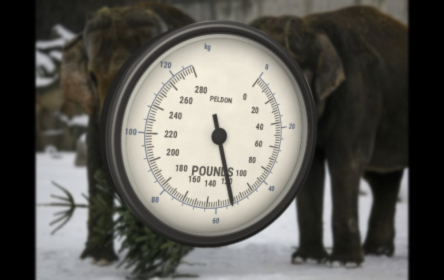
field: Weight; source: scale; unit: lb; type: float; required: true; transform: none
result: 120 lb
